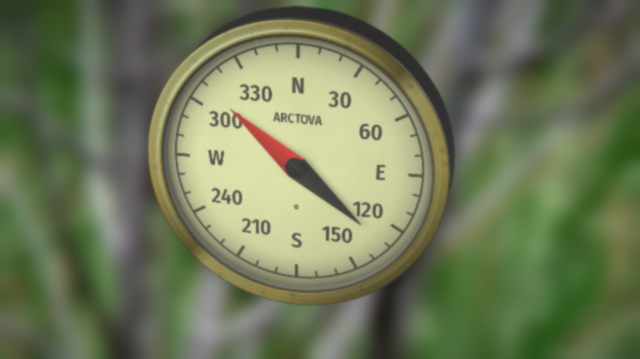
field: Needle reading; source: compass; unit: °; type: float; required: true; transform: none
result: 310 °
